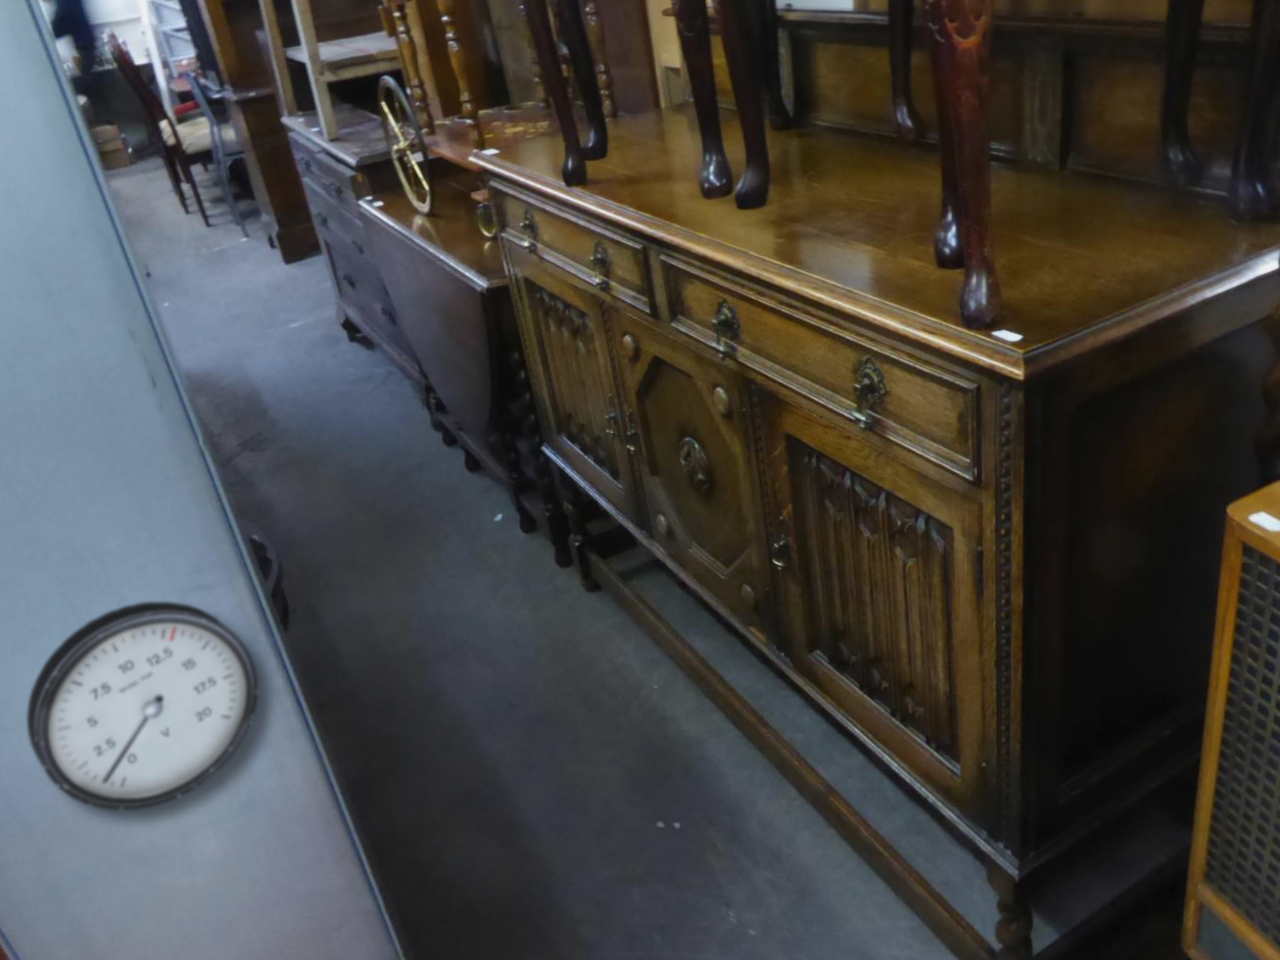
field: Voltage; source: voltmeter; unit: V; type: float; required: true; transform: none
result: 1 V
